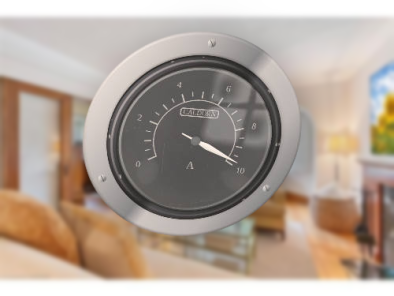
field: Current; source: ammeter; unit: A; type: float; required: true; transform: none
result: 9.75 A
